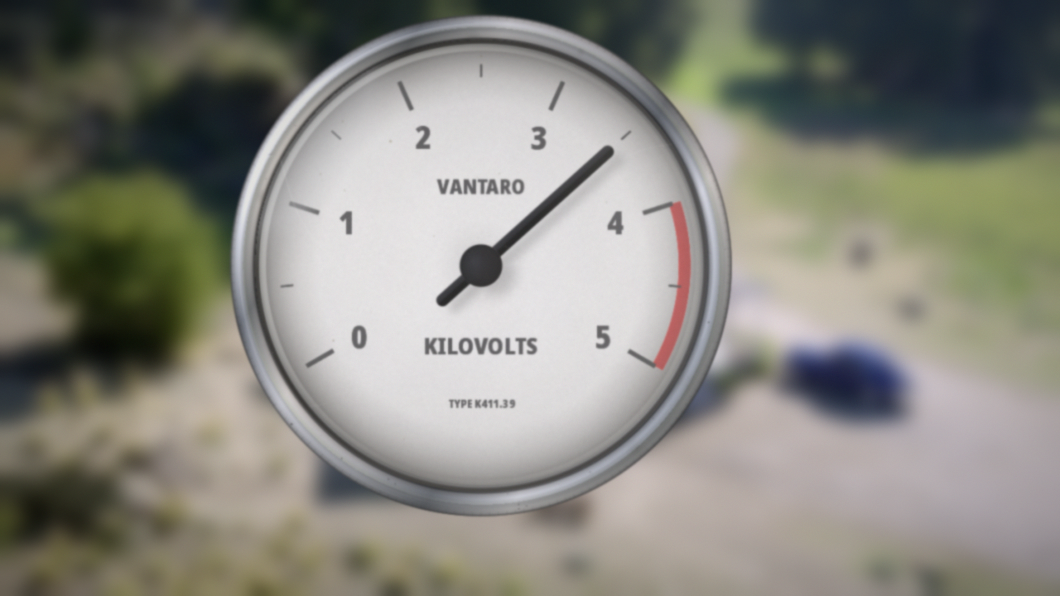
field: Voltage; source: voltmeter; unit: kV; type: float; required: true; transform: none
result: 3.5 kV
